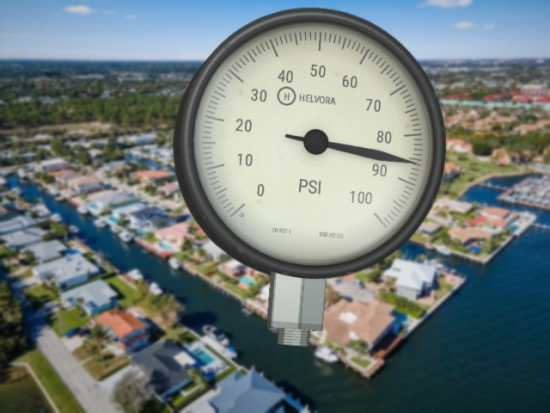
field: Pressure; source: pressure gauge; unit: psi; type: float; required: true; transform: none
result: 86 psi
